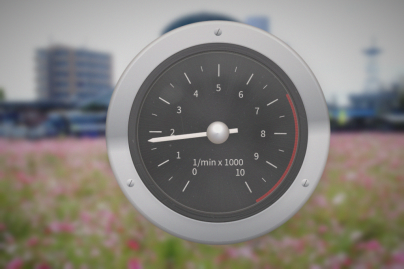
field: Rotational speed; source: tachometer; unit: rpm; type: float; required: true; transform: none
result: 1750 rpm
